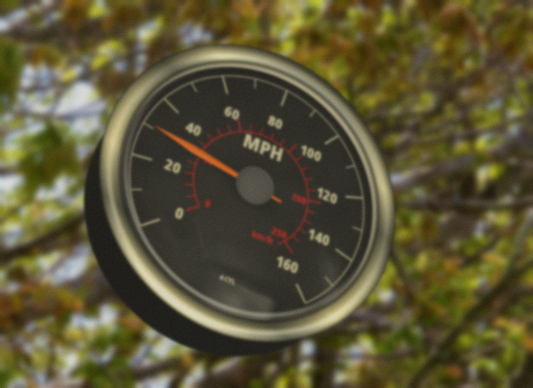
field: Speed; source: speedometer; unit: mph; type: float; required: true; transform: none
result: 30 mph
